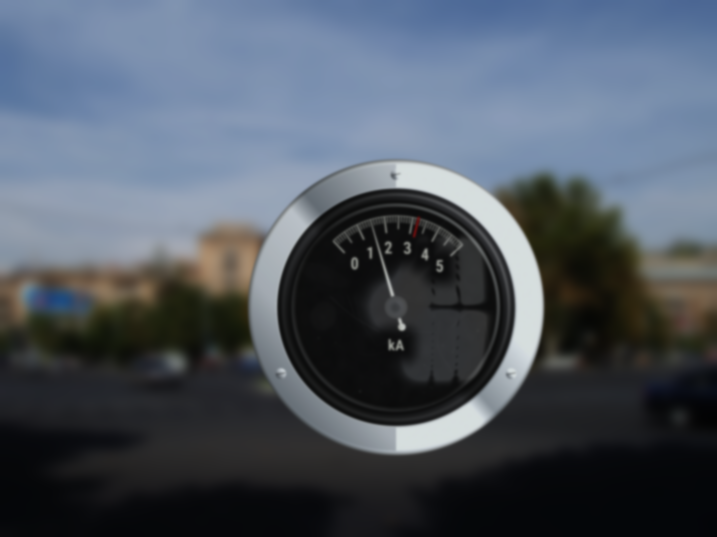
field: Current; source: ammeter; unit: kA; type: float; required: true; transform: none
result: 1.5 kA
